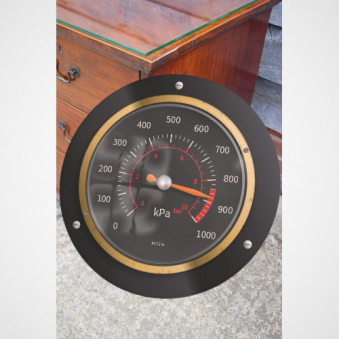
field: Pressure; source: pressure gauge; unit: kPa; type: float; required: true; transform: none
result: 880 kPa
